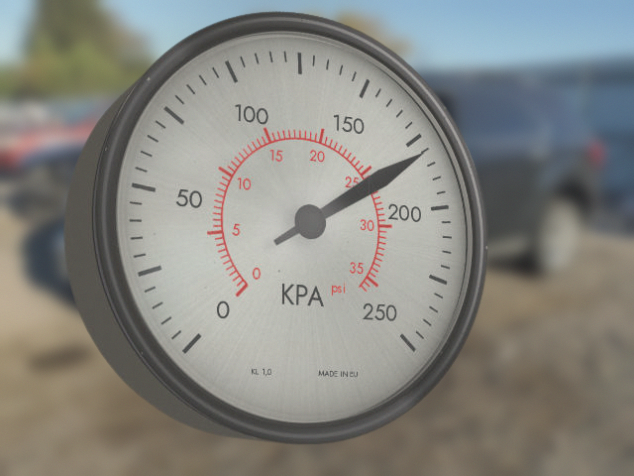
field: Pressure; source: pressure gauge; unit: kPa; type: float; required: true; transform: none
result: 180 kPa
